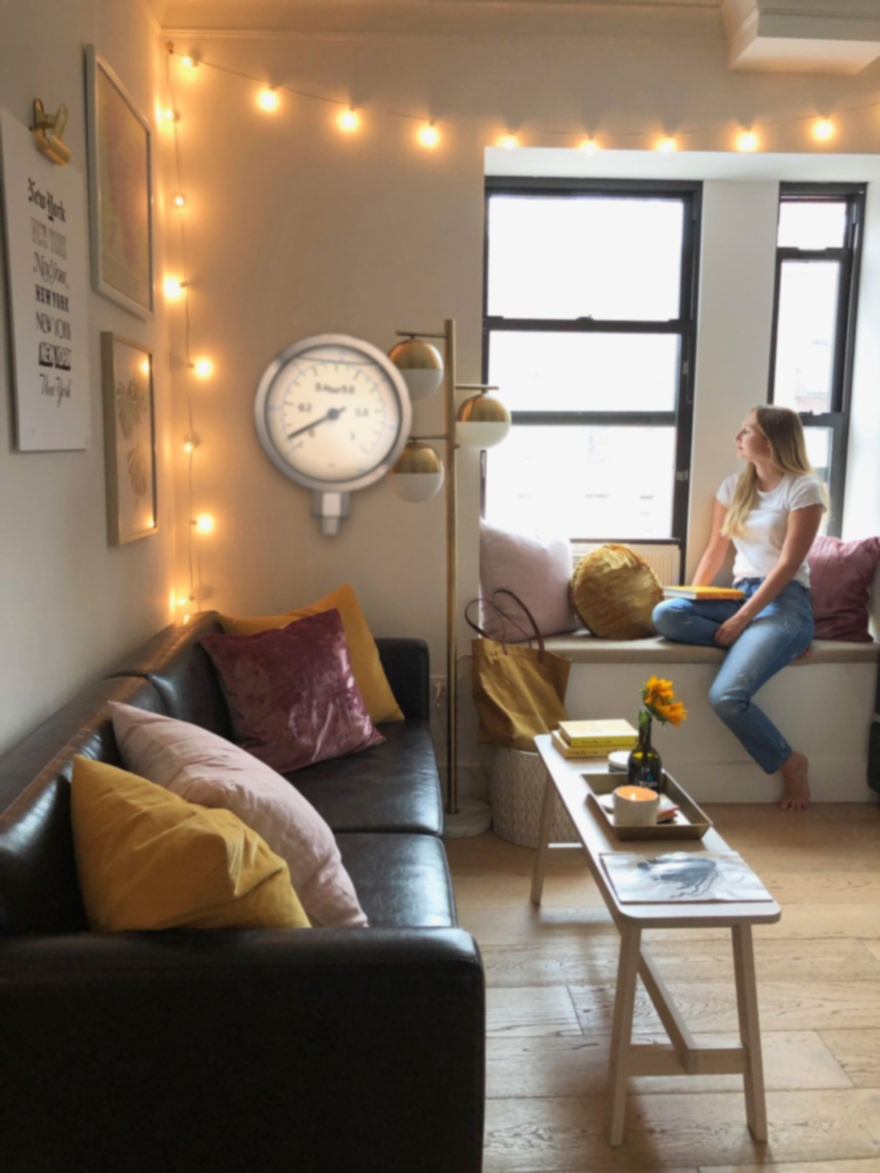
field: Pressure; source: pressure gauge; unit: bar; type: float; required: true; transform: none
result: 0.05 bar
